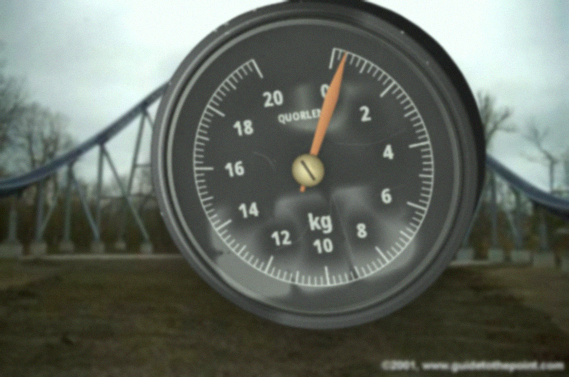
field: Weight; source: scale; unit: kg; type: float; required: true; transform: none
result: 0.4 kg
